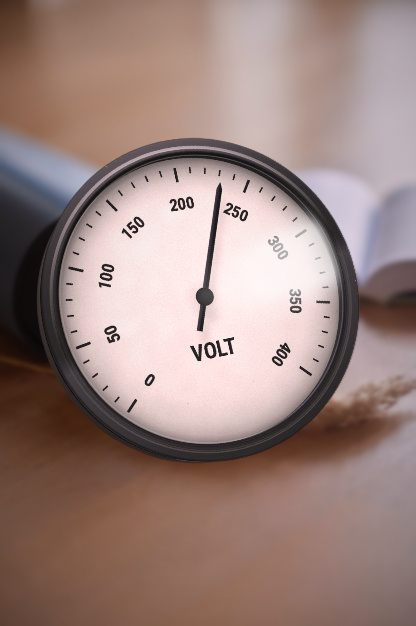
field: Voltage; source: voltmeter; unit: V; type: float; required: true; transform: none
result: 230 V
